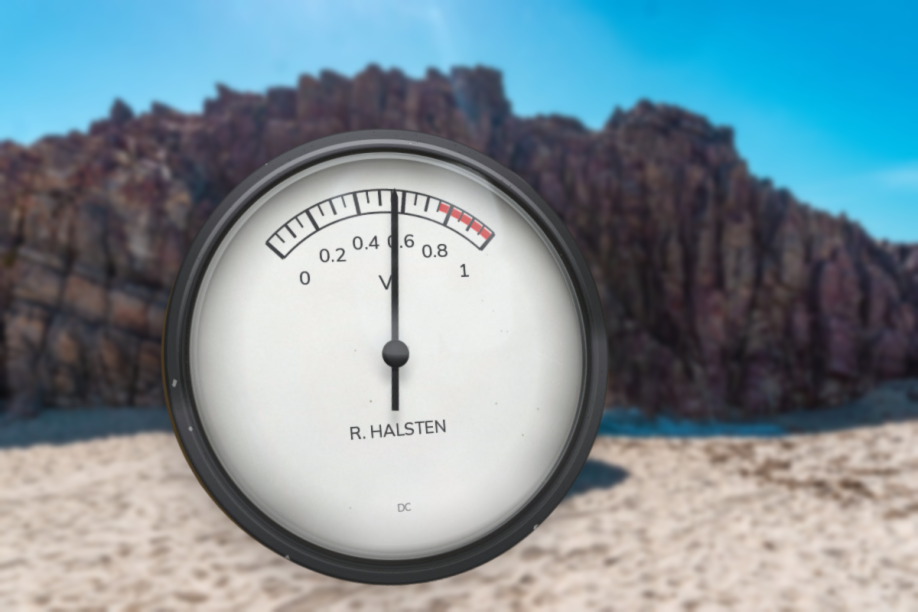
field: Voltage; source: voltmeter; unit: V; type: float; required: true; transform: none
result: 0.55 V
